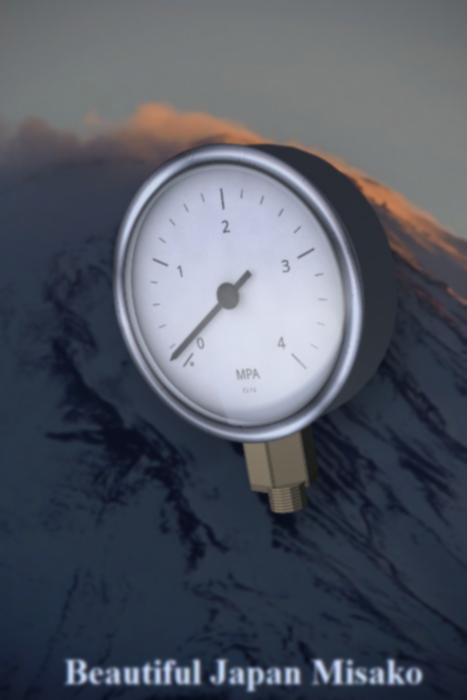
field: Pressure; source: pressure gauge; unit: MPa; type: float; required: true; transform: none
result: 0.1 MPa
